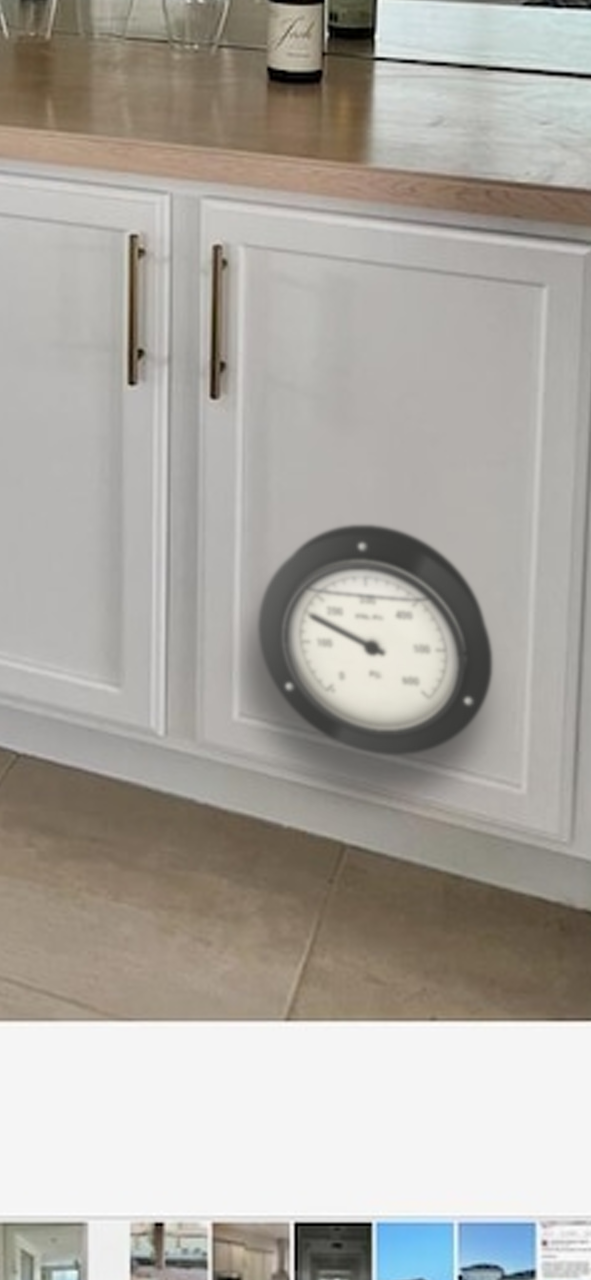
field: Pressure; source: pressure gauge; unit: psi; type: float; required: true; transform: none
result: 160 psi
